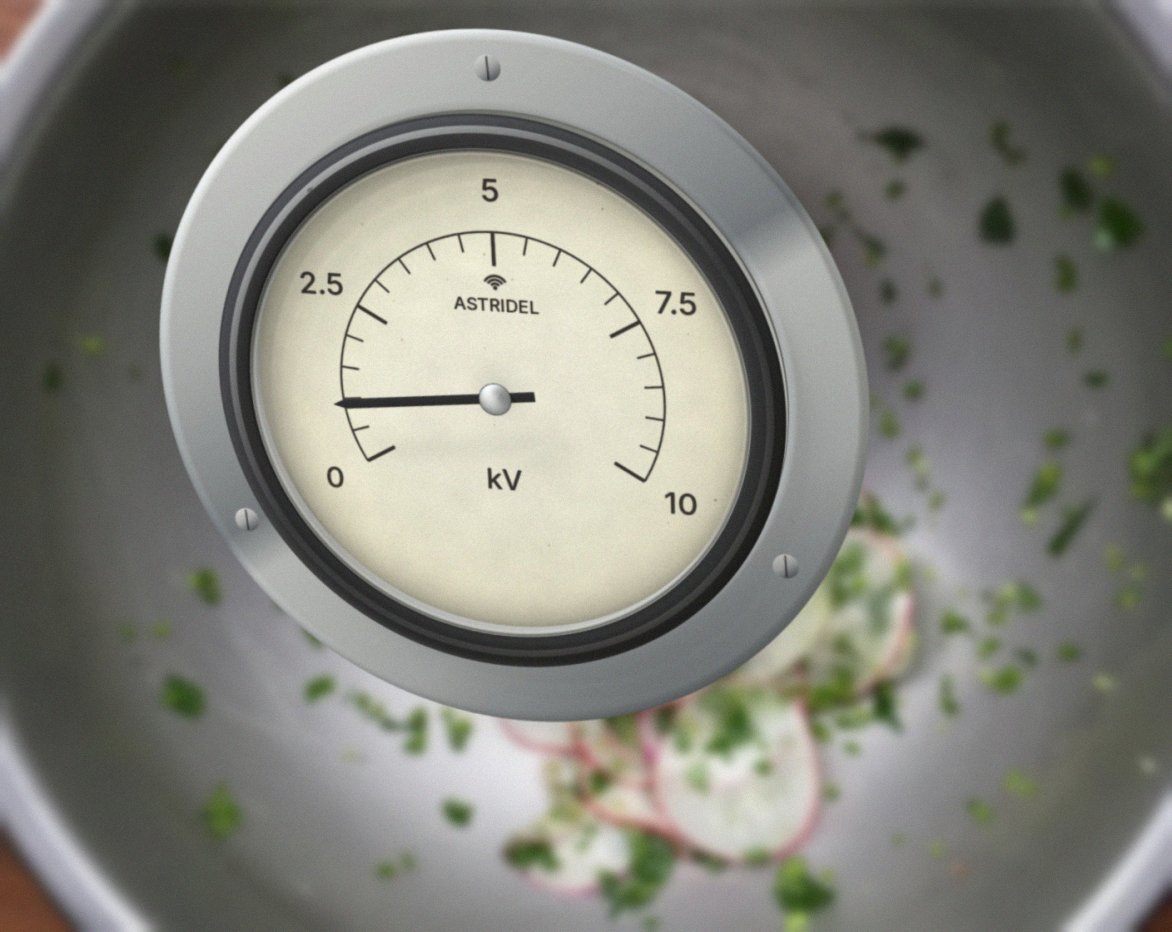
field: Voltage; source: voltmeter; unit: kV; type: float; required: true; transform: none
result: 1 kV
